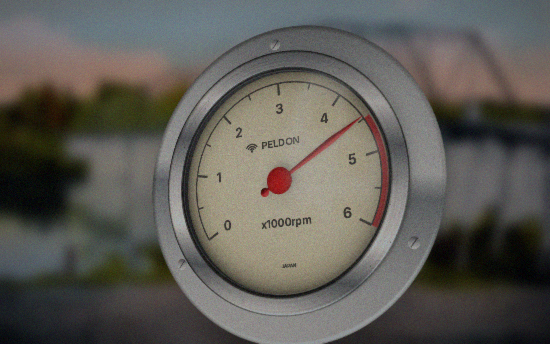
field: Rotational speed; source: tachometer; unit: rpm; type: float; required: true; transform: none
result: 4500 rpm
